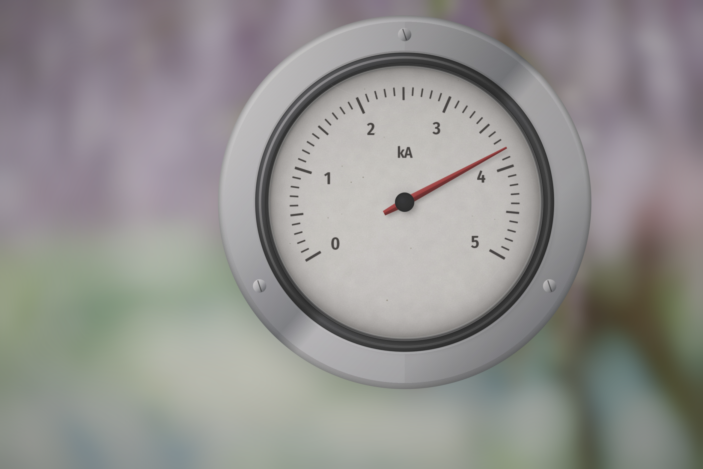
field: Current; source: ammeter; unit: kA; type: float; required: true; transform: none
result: 3.8 kA
